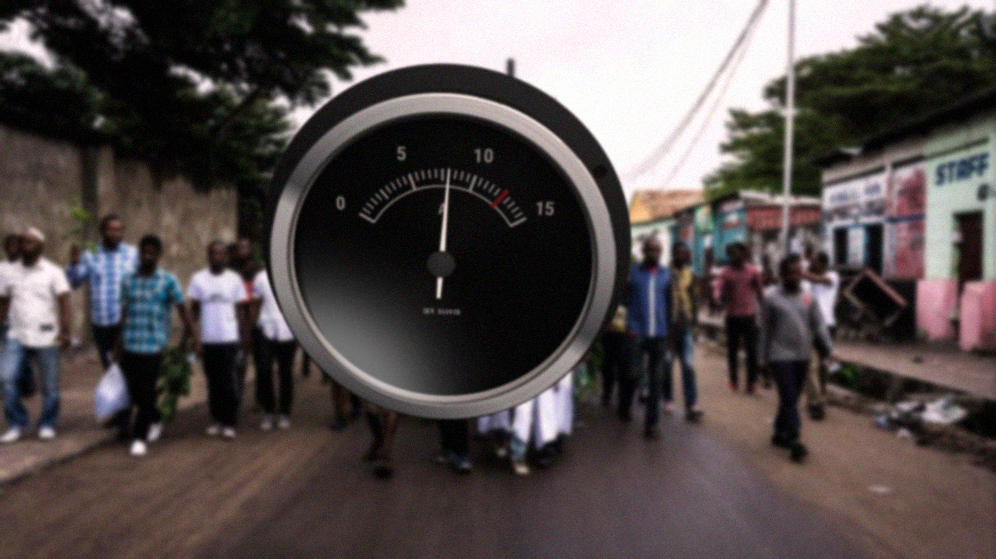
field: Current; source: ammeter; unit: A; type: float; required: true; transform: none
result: 8 A
